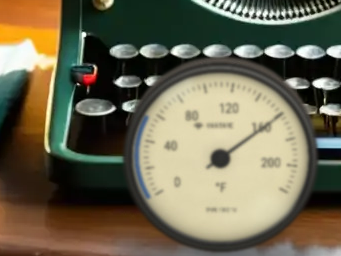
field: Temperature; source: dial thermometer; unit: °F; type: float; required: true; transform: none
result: 160 °F
